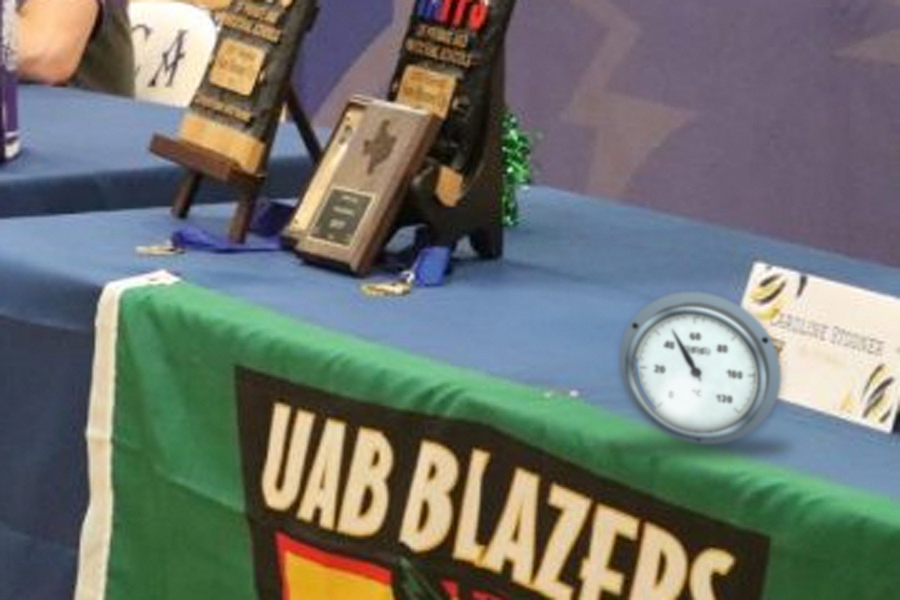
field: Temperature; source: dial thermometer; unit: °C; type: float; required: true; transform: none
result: 48 °C
